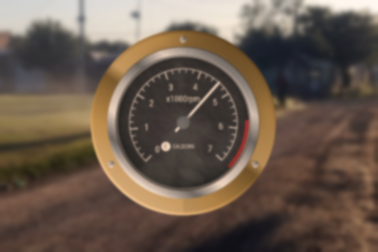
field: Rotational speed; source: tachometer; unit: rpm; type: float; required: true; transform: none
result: 4600 rpm
